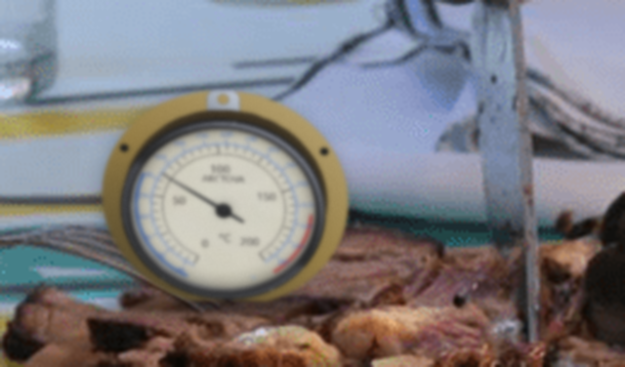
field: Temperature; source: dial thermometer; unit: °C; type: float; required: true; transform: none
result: 65 °C
